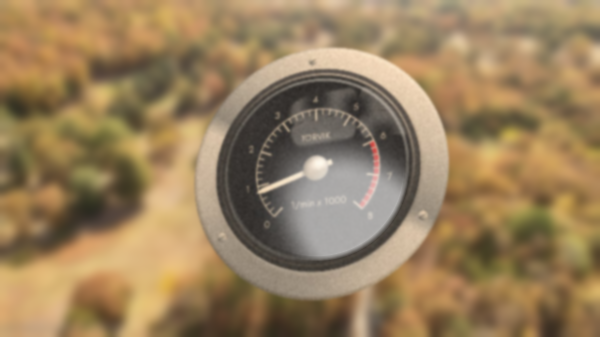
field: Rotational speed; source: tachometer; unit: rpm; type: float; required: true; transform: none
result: 800 rpm
